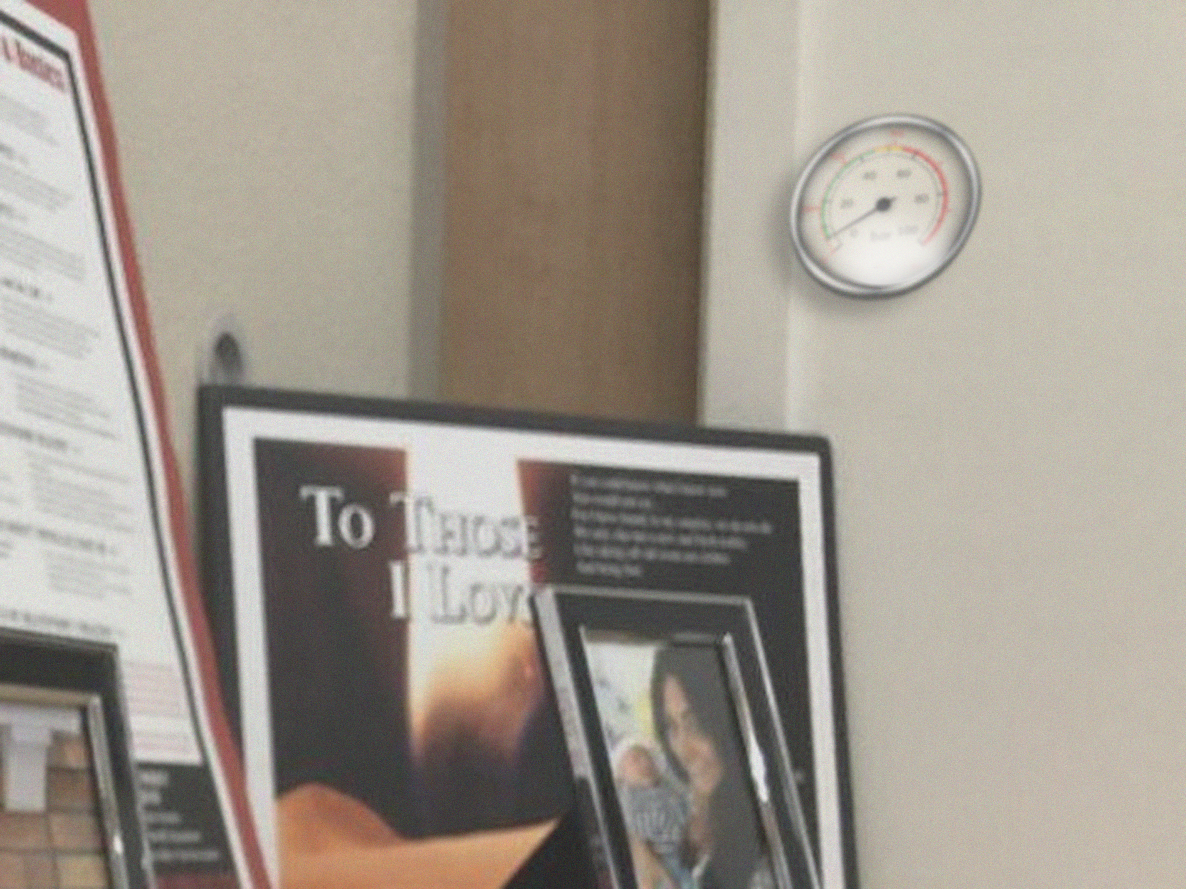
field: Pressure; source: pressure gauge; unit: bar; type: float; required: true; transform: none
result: 5 bar
